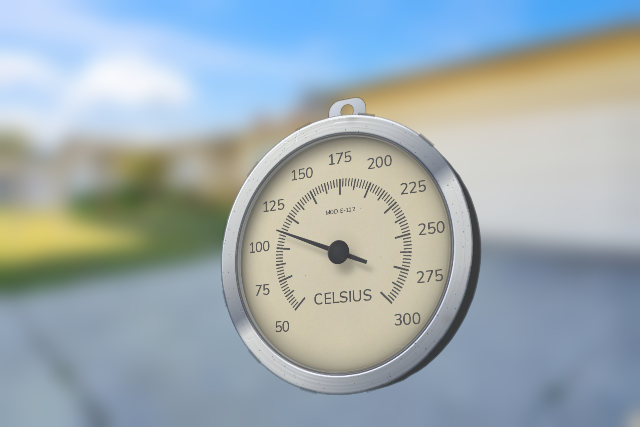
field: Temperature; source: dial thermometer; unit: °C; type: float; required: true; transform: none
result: 112.5 °C
